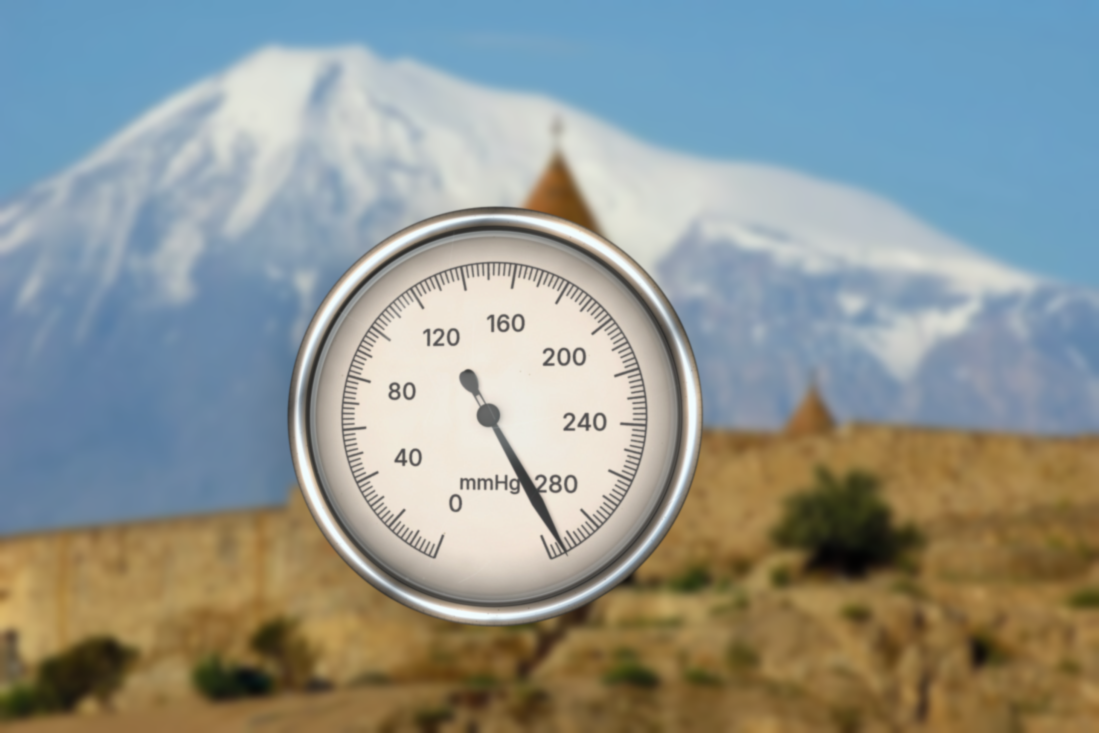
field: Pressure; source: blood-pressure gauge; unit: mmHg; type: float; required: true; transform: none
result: 294 mmHg
